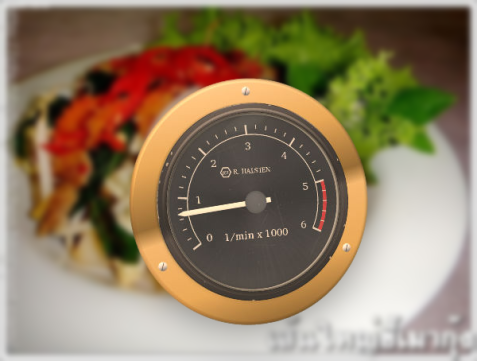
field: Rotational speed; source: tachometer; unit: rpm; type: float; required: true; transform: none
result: 700 rpm
